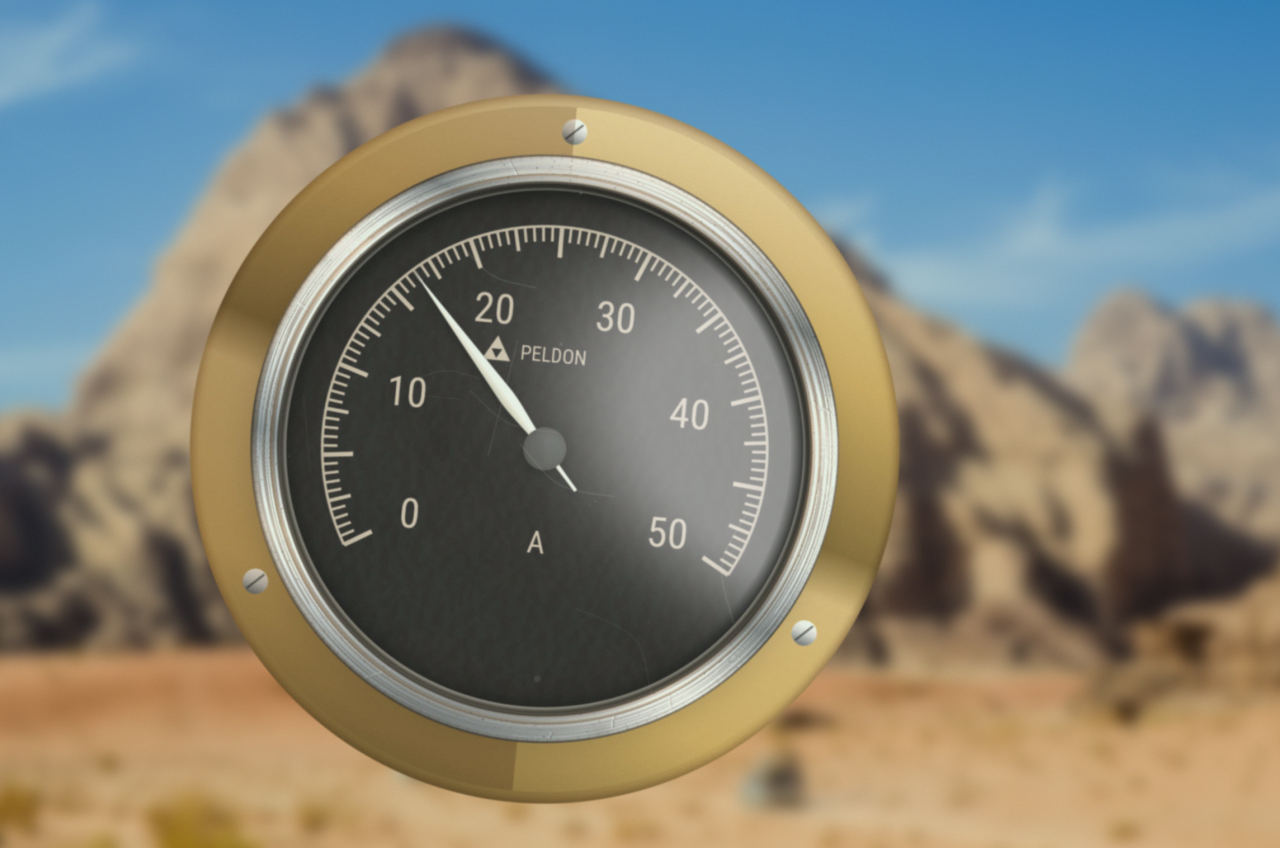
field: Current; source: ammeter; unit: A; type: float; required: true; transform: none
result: 16.5 A
